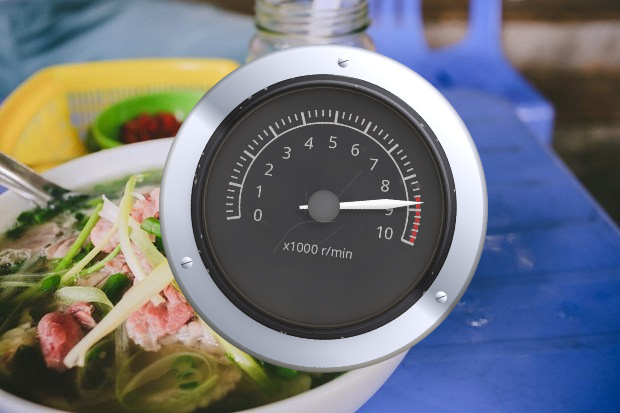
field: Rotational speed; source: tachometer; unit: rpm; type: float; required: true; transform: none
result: 8800 rpm
